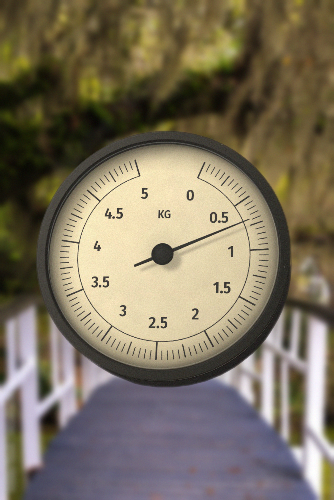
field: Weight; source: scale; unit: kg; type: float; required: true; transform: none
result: 0.7 kg
